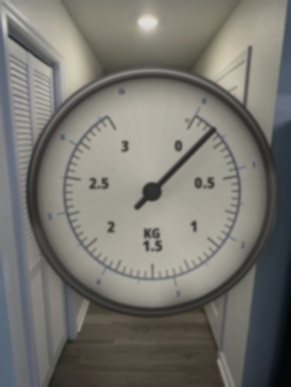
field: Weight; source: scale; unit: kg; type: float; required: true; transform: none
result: 0.15 kg
